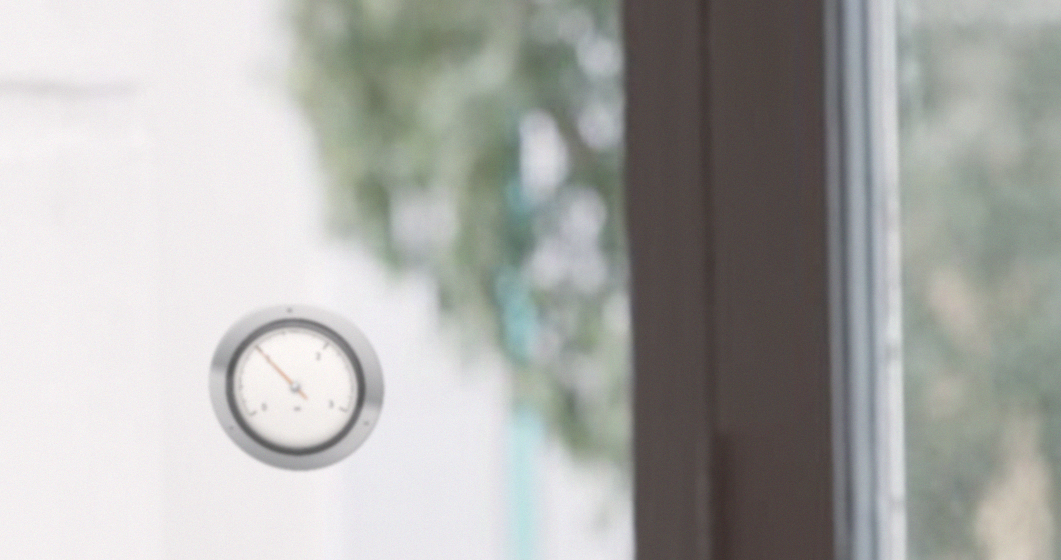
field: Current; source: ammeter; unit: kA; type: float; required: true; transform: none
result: 1 kA
